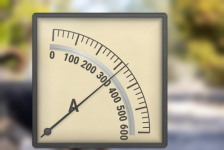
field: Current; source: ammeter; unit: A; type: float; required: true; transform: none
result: 320 A
